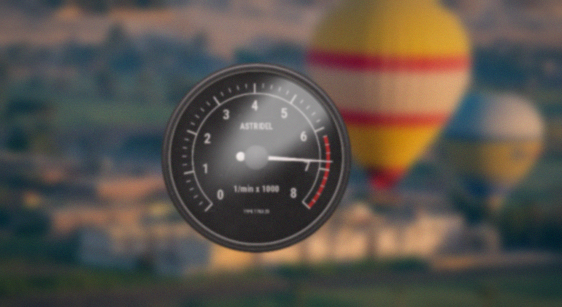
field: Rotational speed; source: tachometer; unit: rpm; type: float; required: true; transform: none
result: 6800 rpm
